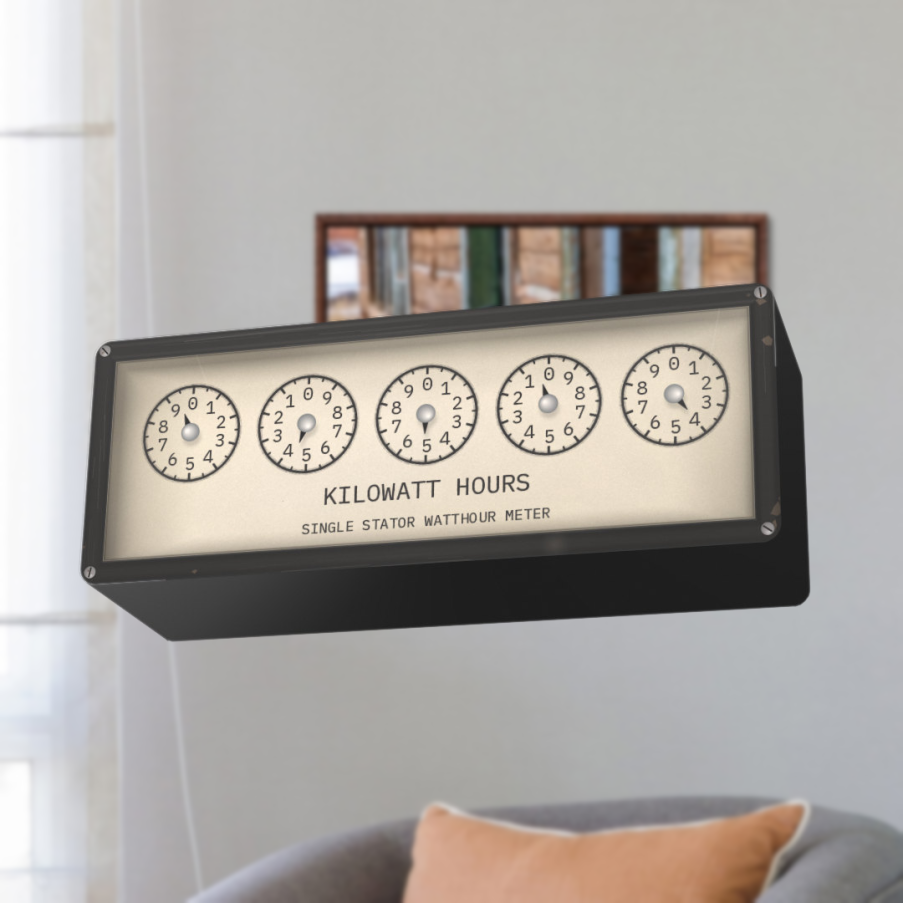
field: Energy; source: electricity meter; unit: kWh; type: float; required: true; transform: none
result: 94504 kWh
